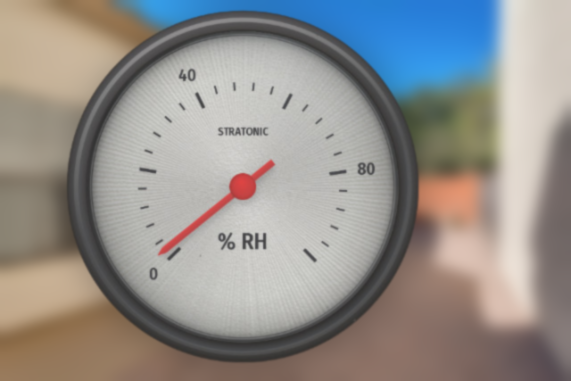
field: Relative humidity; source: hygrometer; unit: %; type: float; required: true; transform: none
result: 2 %
